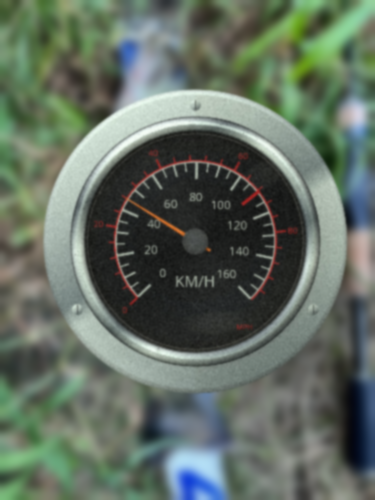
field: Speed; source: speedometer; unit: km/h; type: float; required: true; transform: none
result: 45 km/h
